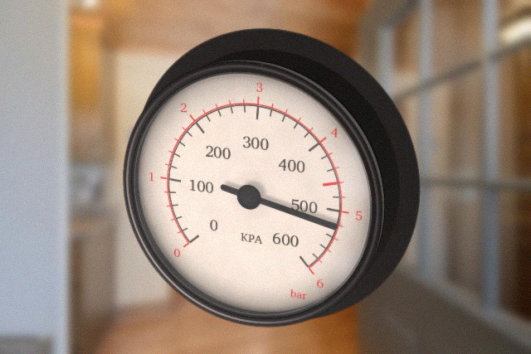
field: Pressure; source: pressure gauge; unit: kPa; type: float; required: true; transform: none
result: 520 kPa
